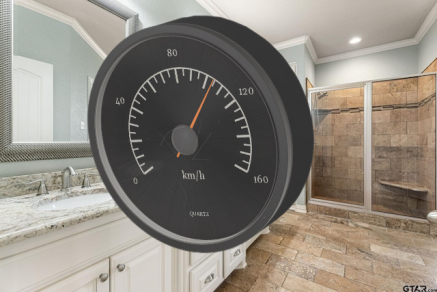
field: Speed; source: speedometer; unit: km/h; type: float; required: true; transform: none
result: 105 km/h
